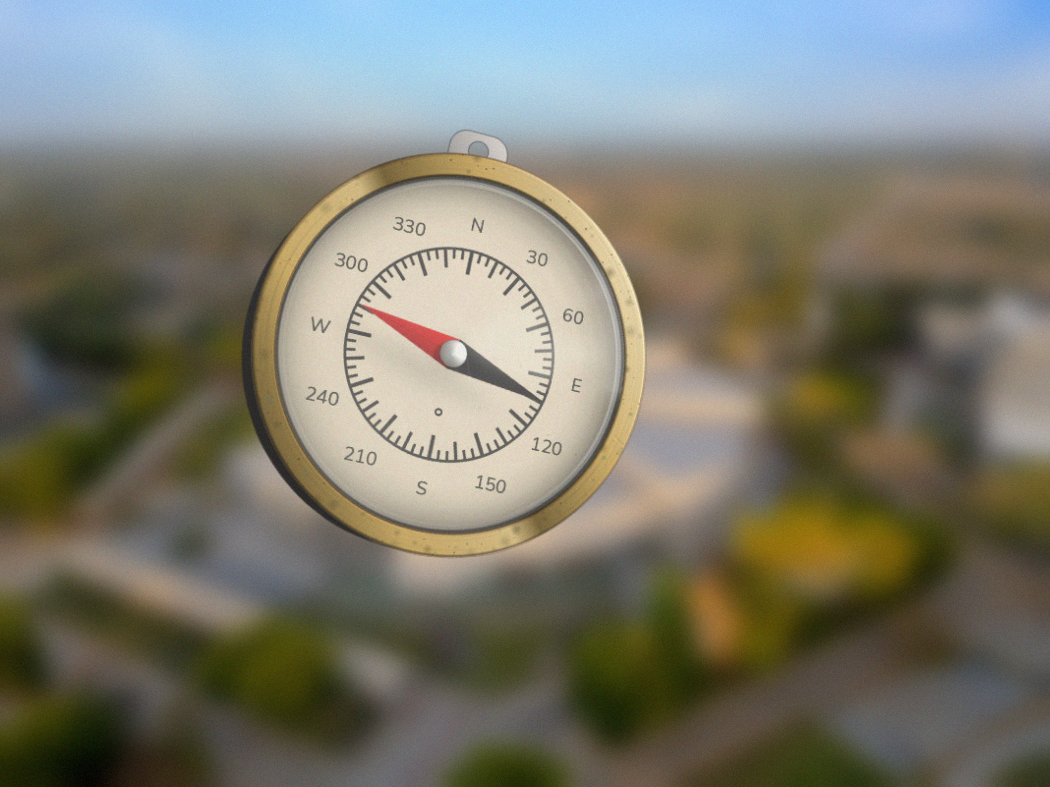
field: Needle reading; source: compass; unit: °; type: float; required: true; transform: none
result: 285 °
